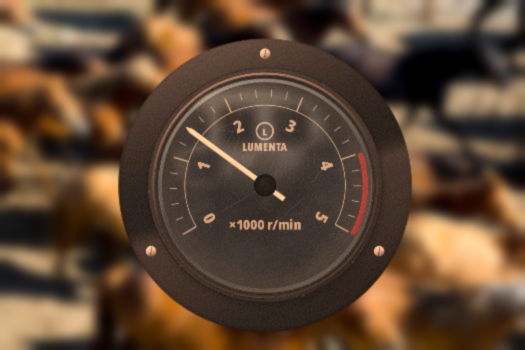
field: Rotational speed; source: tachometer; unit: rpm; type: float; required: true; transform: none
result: 1400 rpm
